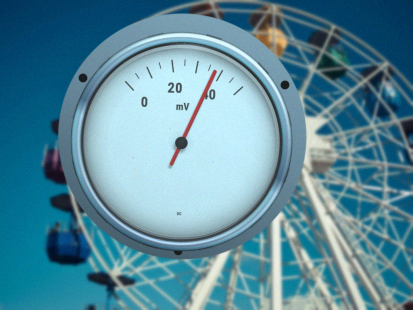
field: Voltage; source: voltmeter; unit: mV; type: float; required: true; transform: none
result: 37.5 mV
